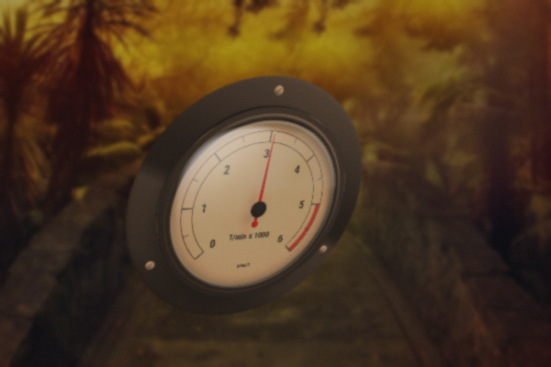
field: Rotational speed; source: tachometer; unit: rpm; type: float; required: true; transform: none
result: 3000 rpm
